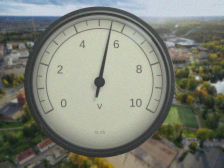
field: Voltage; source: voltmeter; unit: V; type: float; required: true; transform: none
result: 5.5 V
